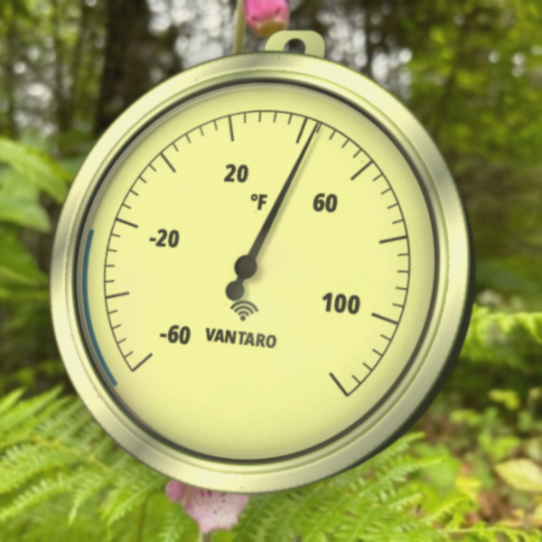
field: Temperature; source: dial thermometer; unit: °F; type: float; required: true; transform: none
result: 44 °F
